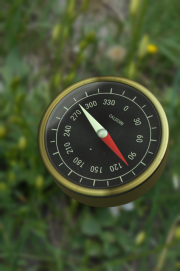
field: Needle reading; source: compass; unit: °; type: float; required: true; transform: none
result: 105 °
